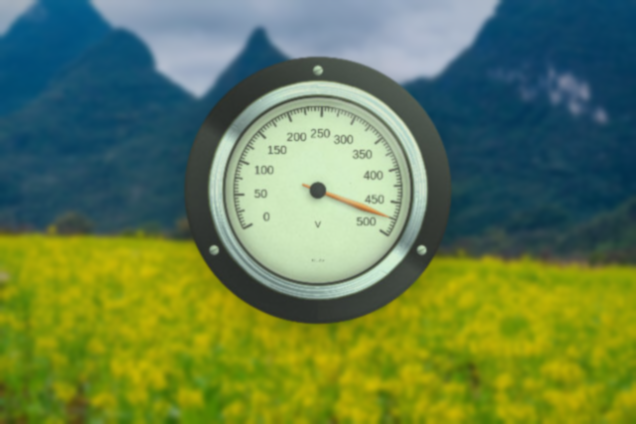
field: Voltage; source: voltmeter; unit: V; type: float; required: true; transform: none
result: 475 V
